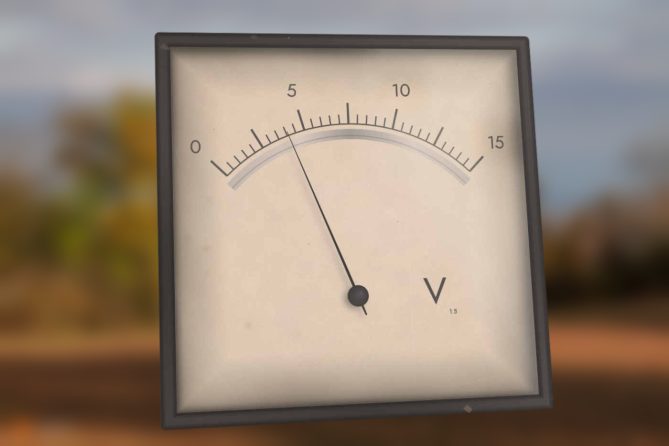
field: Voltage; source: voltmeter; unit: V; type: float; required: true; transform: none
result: 4 V
